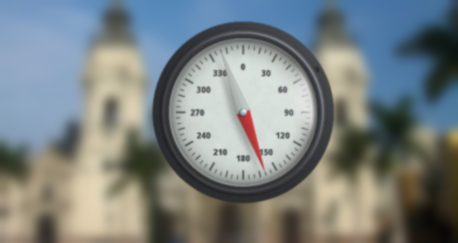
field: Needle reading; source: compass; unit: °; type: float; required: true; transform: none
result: 160 °
